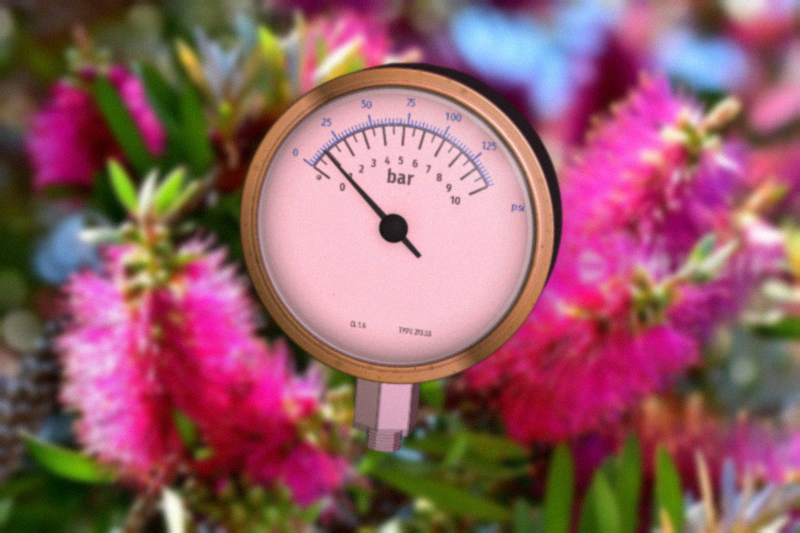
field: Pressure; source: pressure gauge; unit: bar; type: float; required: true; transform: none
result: 1 bar
